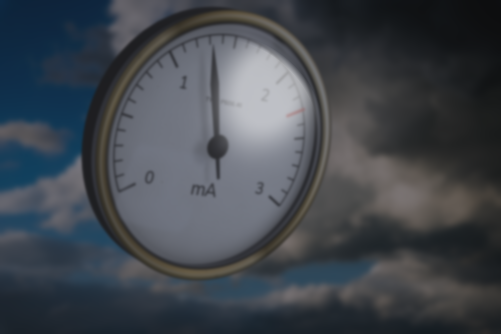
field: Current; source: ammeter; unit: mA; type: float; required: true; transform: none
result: 1.3 mA
